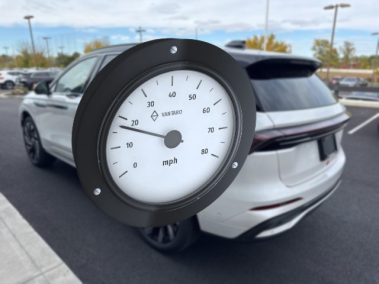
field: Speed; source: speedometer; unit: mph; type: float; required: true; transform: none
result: 17.5 mph
